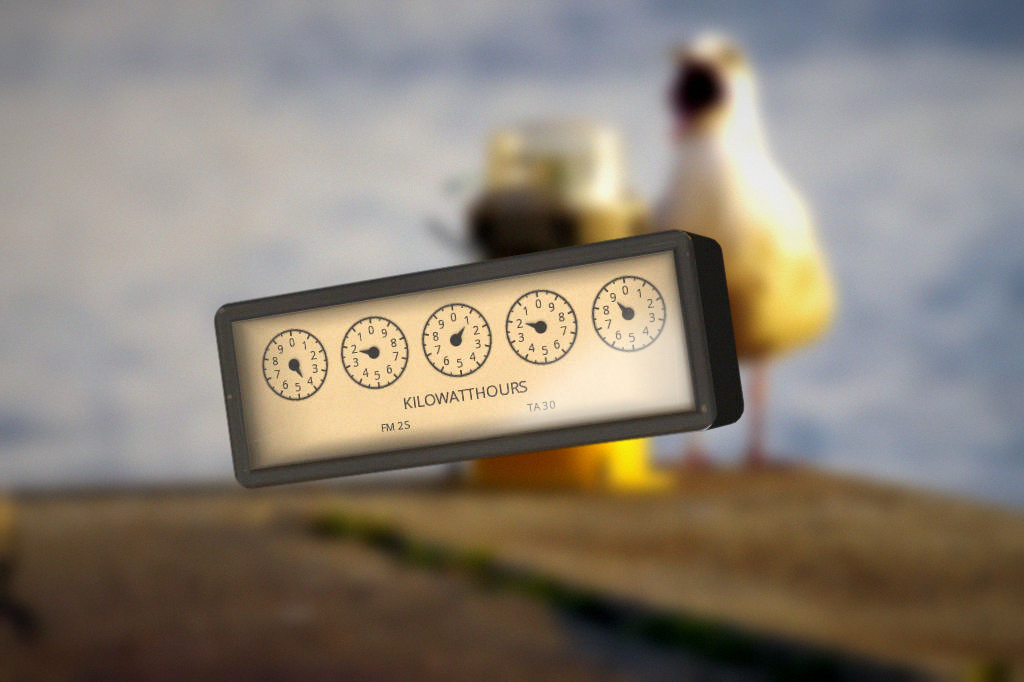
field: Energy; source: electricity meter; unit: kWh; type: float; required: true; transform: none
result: 42119 kWh
